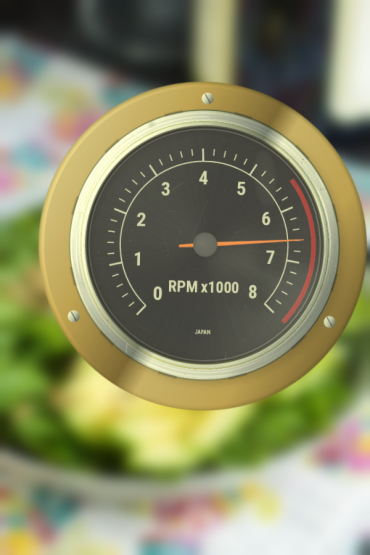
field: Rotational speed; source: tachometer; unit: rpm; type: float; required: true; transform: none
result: 6600 rpm
